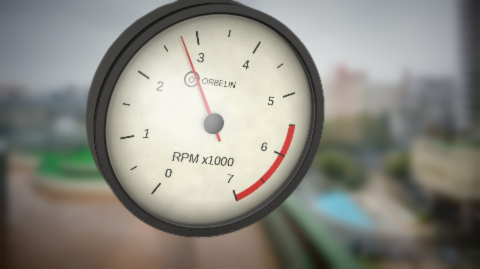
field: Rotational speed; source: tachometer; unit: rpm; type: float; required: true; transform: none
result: 2750 rpm
